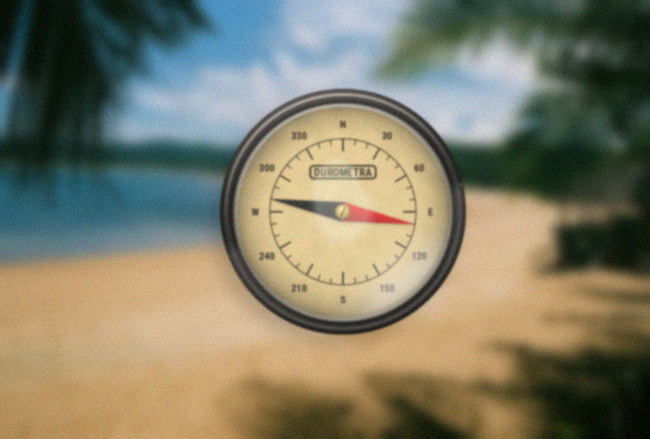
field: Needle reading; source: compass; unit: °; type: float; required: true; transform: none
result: 100 °
